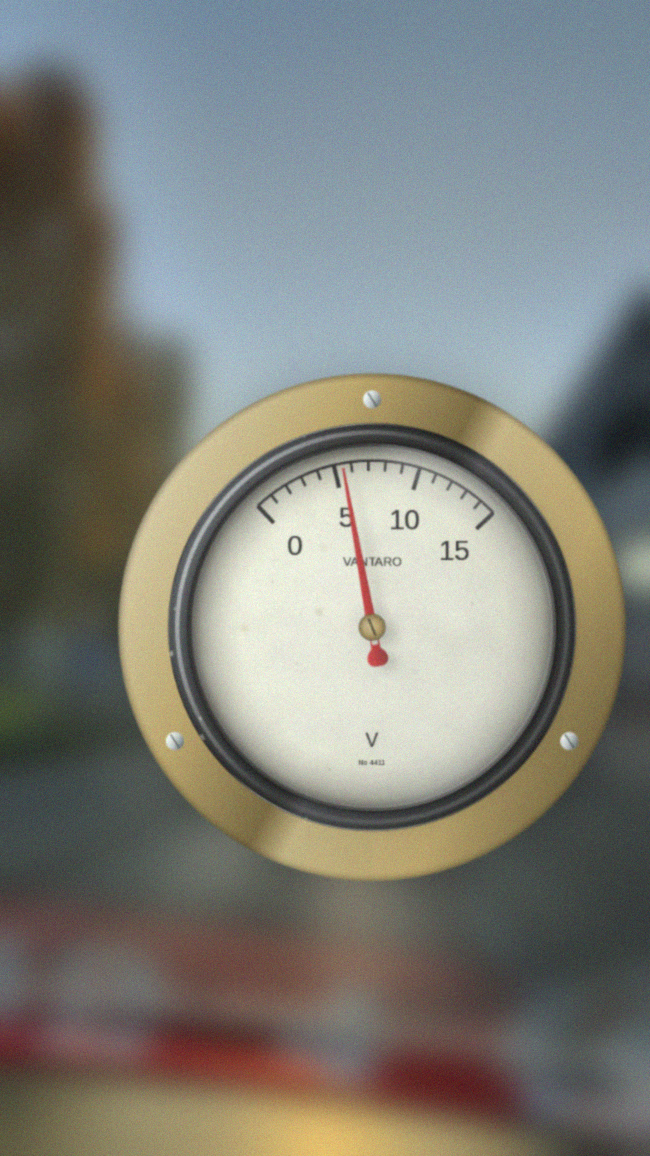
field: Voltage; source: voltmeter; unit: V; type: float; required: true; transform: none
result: 5.5 V
